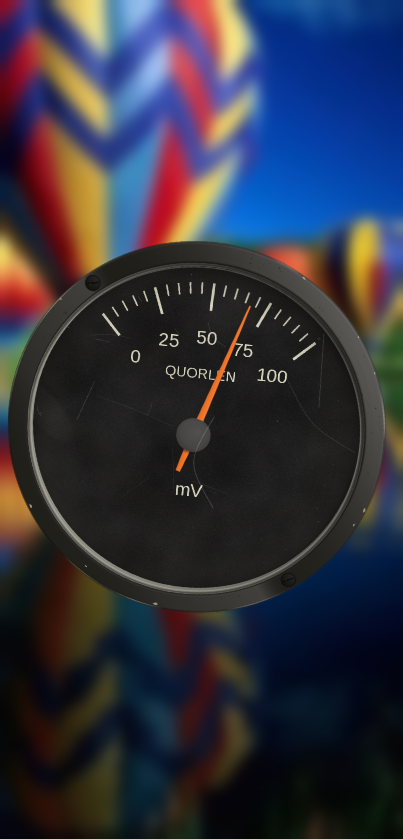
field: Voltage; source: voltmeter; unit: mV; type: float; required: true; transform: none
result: 67.5 mV
